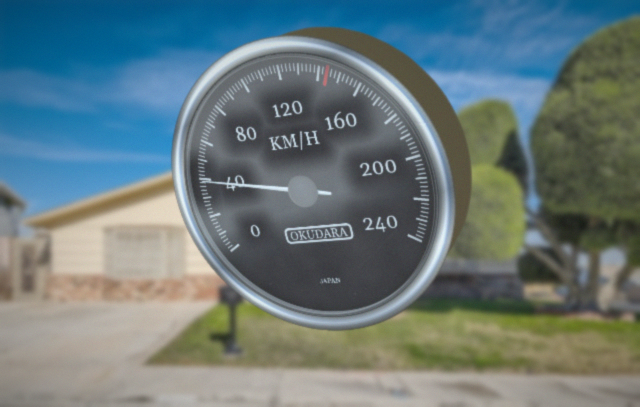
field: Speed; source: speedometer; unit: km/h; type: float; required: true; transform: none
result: 40 km/h
